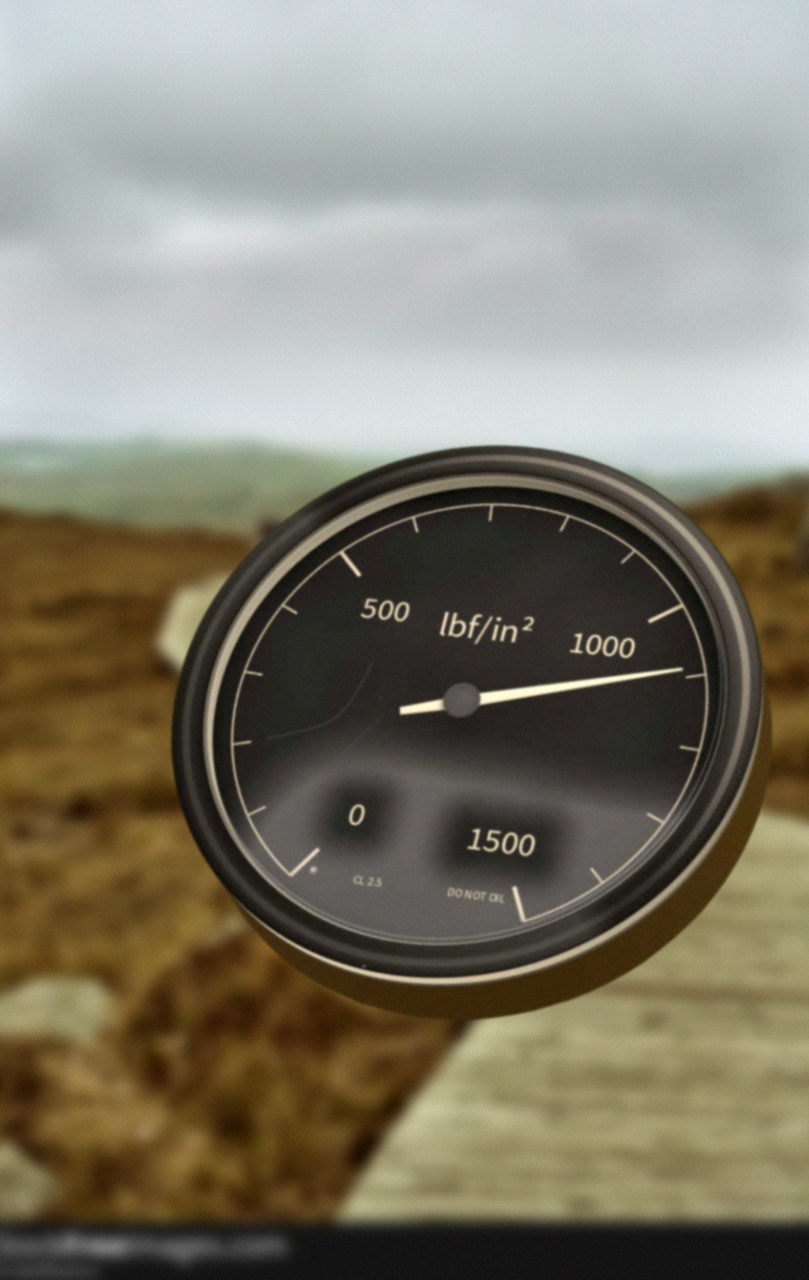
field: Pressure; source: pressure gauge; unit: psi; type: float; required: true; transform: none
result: 1100 psi
